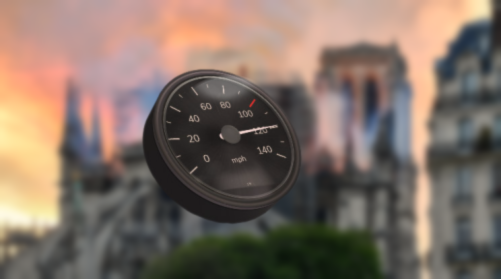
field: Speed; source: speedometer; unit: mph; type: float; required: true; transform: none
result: 120 mph
